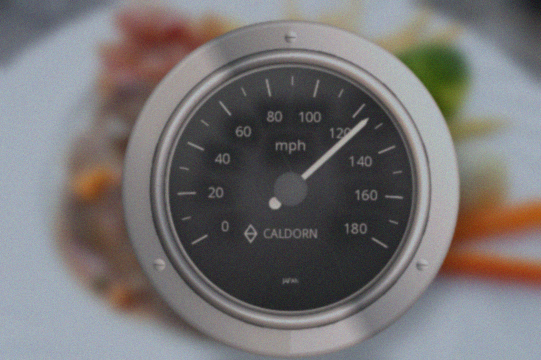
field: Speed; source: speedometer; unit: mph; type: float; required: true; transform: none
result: 125 mph
